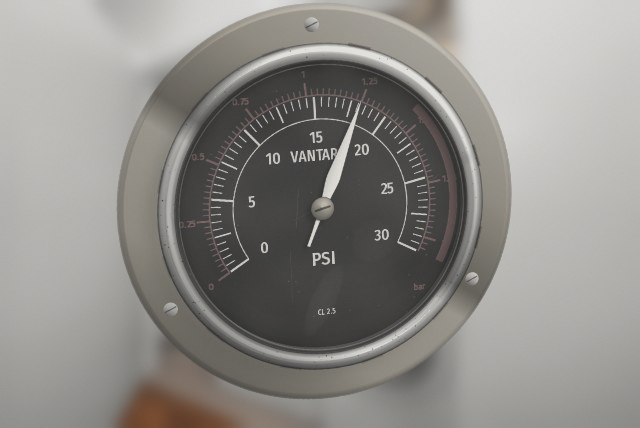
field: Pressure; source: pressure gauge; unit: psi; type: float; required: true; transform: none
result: 18 psi
